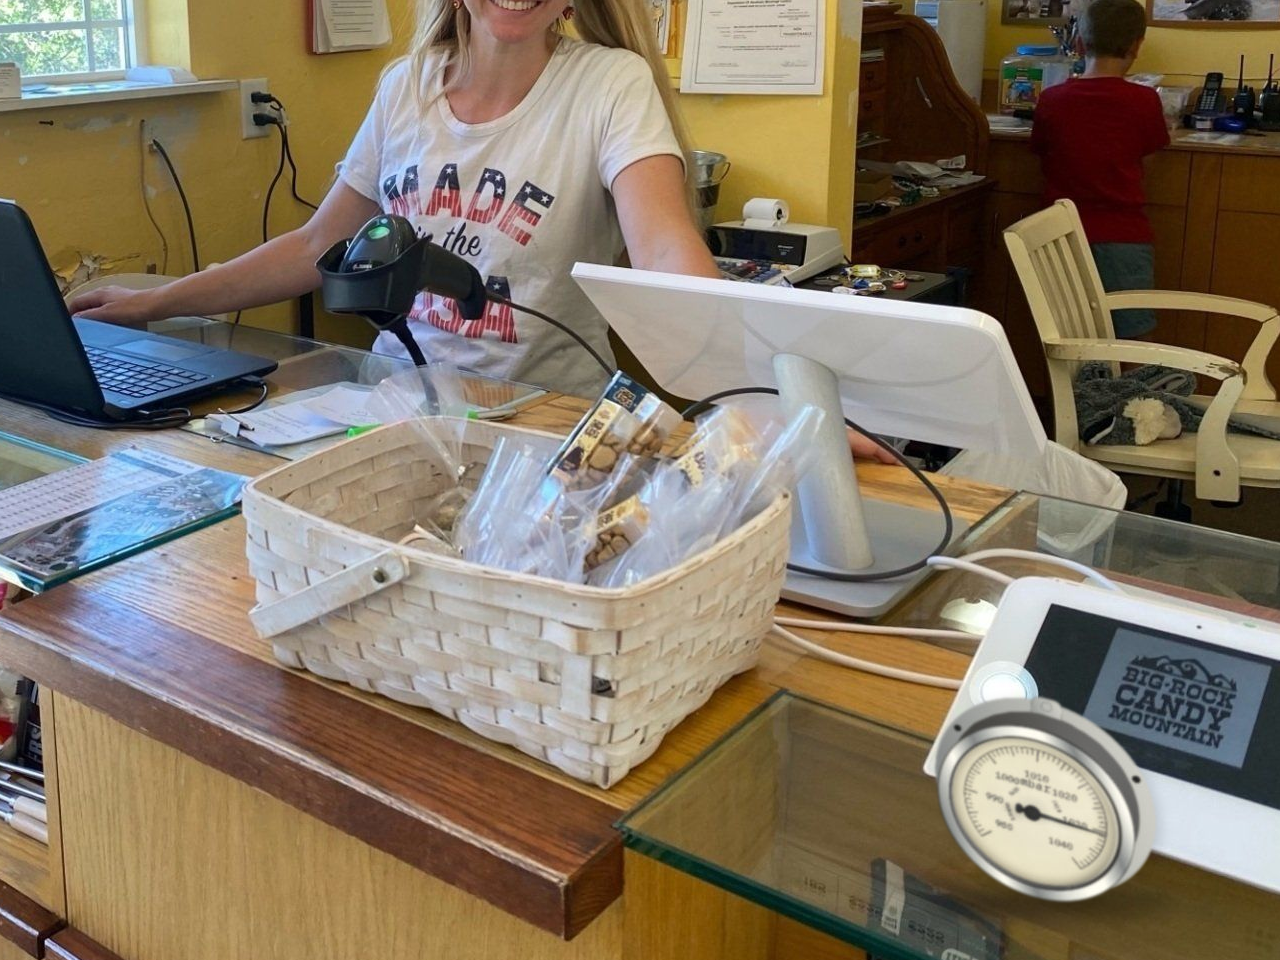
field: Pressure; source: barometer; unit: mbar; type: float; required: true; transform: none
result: 1030 mbar
